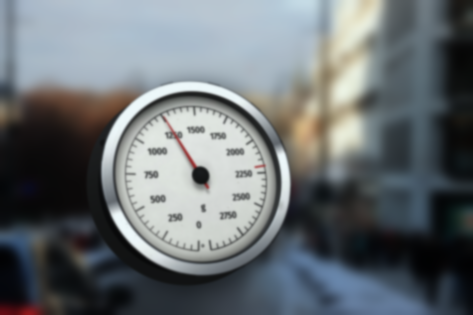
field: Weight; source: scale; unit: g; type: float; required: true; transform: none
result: 1250 g
